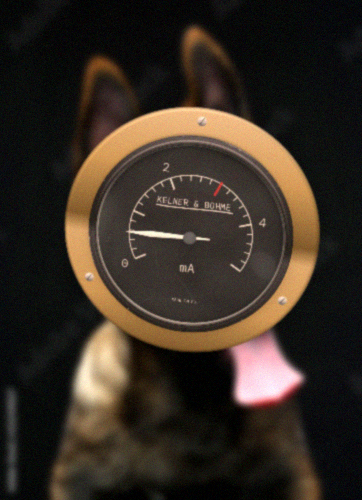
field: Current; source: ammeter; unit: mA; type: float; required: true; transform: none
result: 0.6 mA
